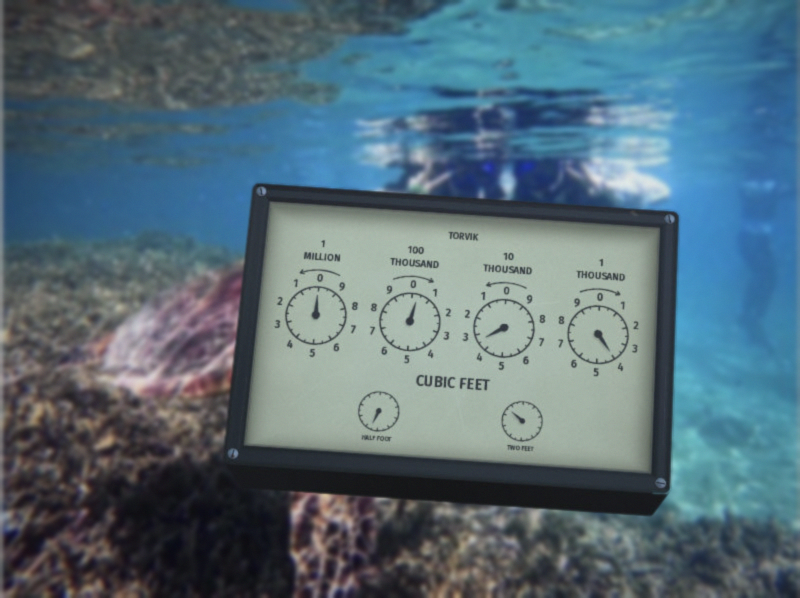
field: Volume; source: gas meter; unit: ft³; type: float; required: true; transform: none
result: 3400 ft³
